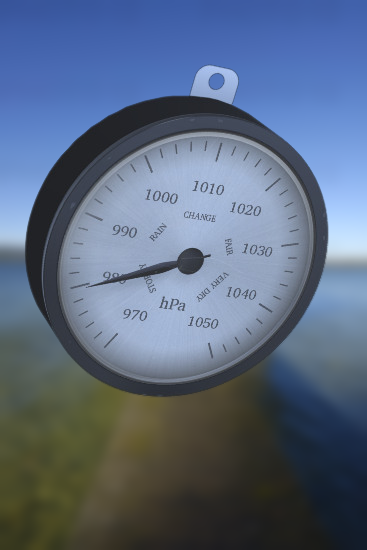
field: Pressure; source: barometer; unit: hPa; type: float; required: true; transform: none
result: 980 hPa
